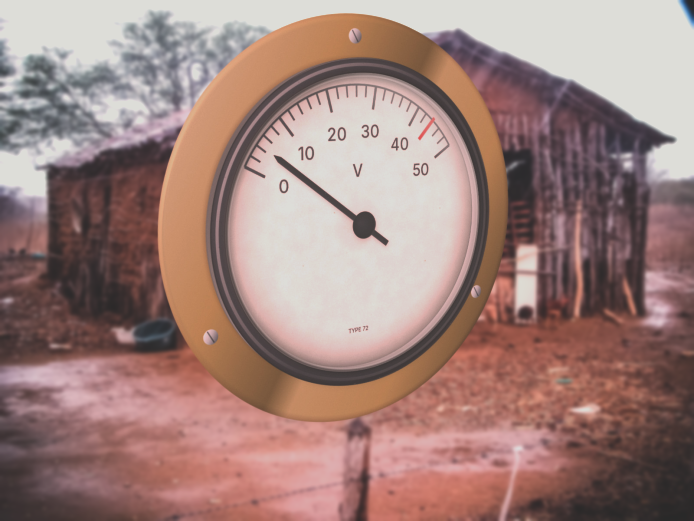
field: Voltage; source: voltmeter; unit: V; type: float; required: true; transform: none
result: 4 V
